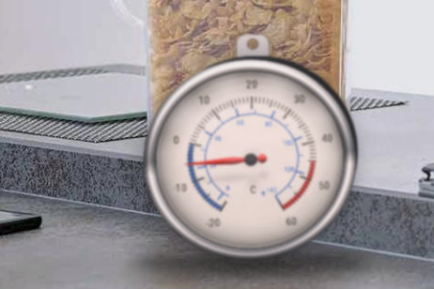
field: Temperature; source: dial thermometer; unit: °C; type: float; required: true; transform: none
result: -5 °C
